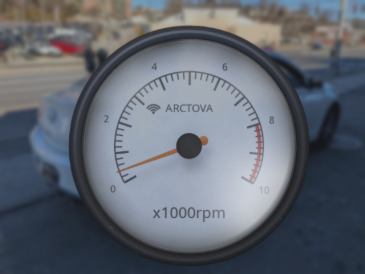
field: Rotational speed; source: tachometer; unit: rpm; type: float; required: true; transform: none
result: 400 rpm
